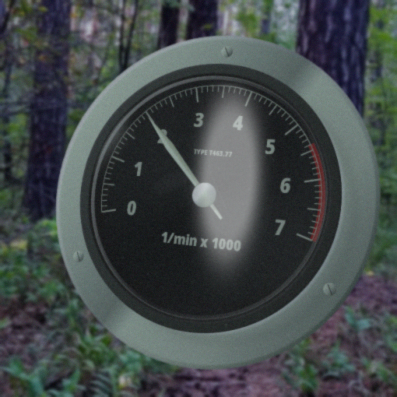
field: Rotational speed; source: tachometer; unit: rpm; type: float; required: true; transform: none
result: 2000 rpm
